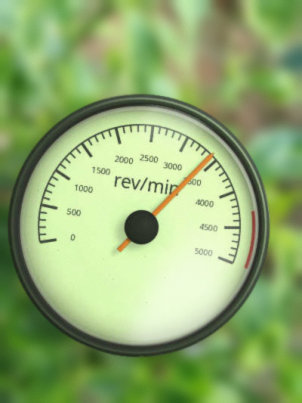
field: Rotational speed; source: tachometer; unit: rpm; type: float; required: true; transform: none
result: 3400 rpm
